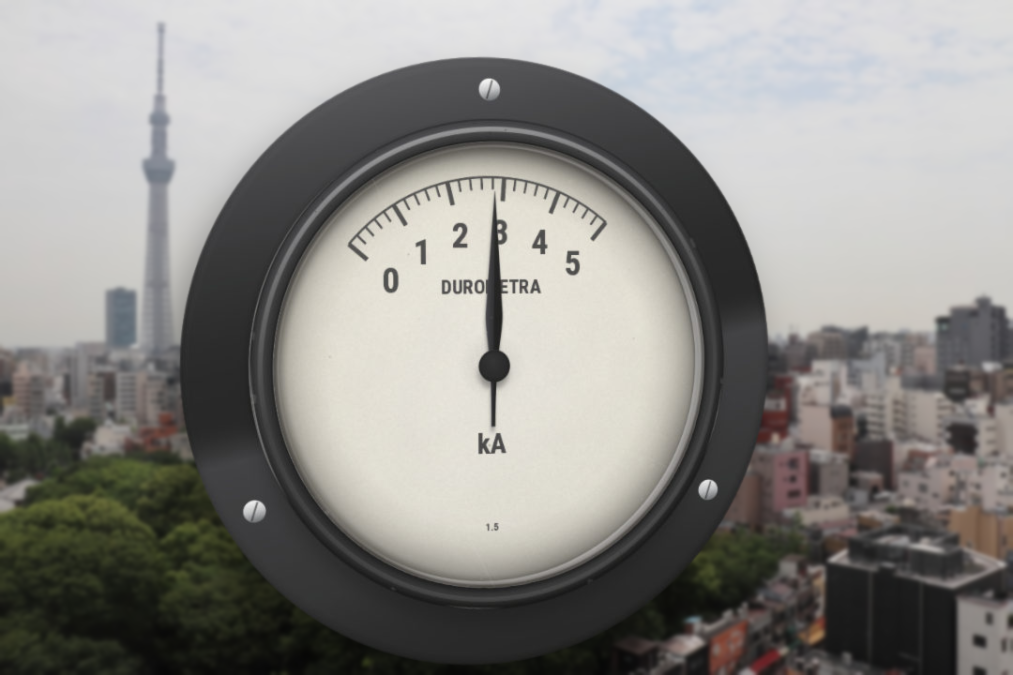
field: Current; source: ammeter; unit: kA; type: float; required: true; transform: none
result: 2.8 kA
